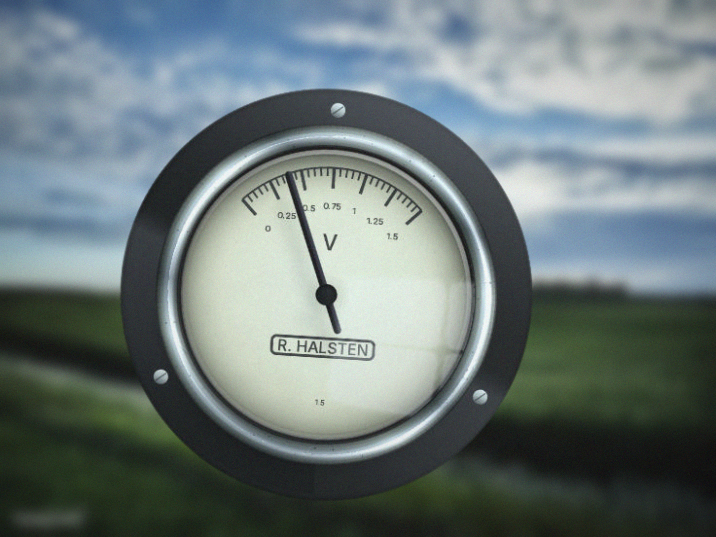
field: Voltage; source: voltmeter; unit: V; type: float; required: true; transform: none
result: 0.4 V
